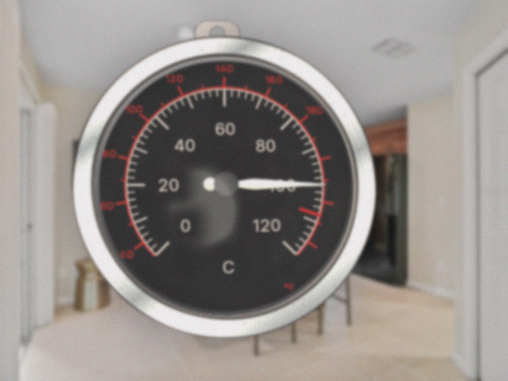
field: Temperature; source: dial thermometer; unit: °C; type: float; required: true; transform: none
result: 100 °C
